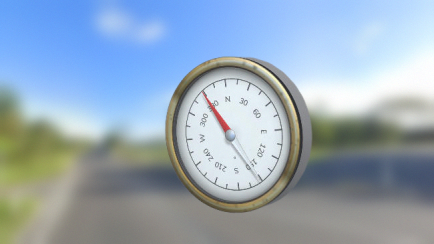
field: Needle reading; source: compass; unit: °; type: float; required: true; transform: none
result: 330 °
